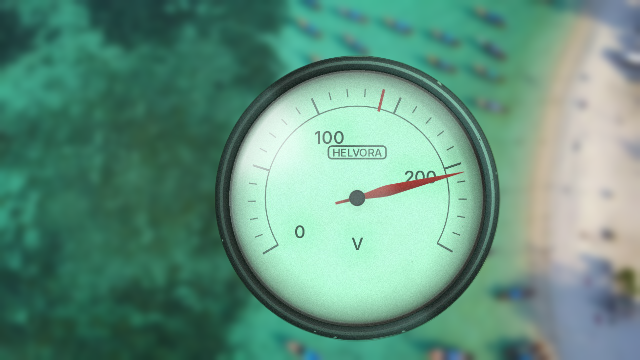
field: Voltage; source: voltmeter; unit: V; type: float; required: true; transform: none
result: 205 V
